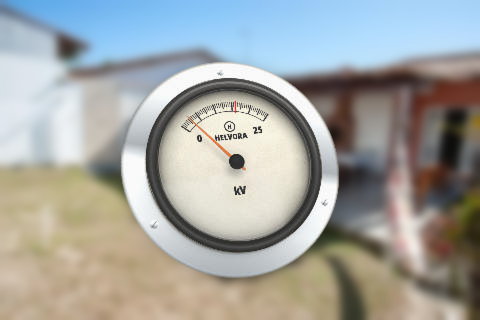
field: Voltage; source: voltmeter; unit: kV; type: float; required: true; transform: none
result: 2.5 kV
